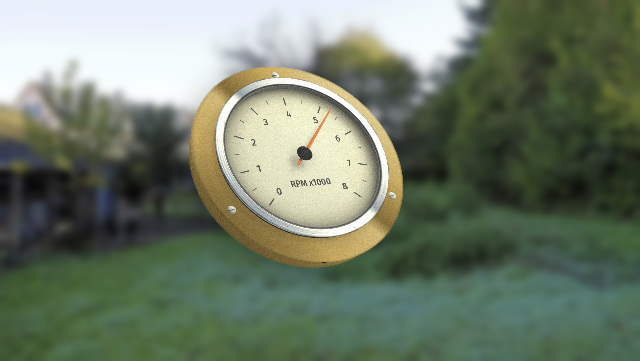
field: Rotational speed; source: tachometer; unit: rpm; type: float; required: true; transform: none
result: 5250 rpm
